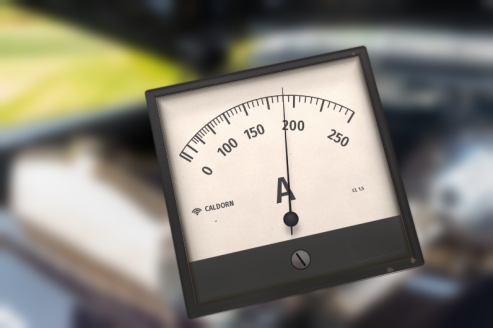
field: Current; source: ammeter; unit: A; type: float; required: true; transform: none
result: 190 A
